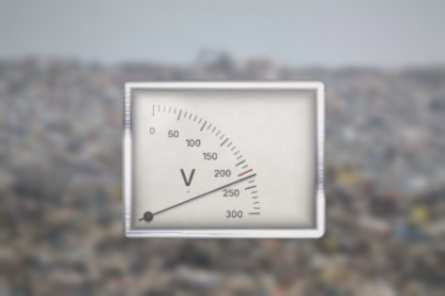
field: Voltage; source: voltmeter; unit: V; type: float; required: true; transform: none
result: 230 V
